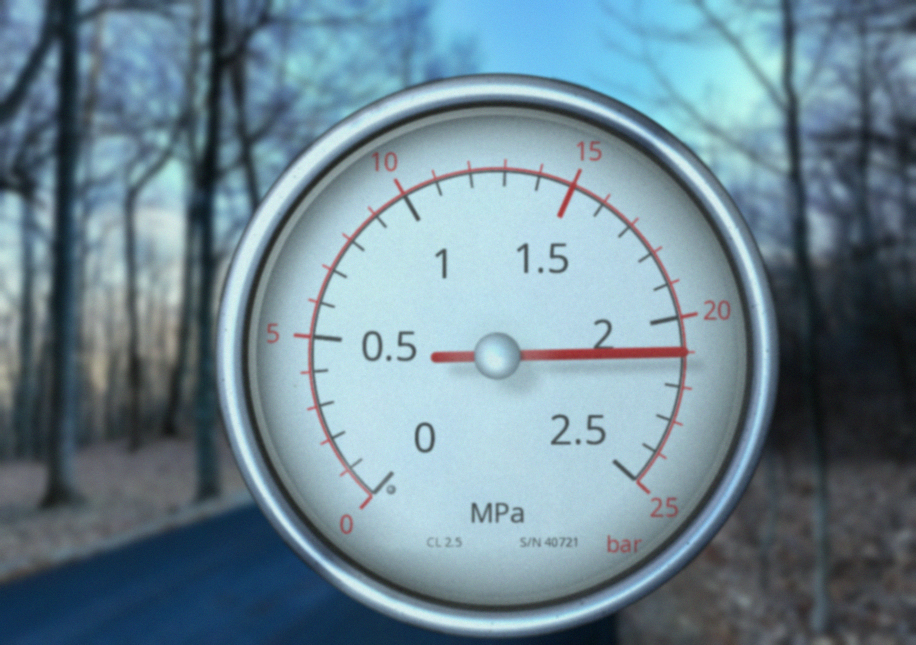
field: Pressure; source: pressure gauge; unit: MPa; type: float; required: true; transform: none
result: 2.1 MPa
